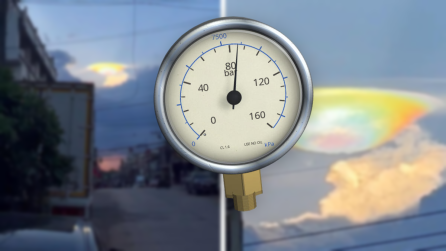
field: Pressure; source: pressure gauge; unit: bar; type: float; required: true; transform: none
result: 85 bar
